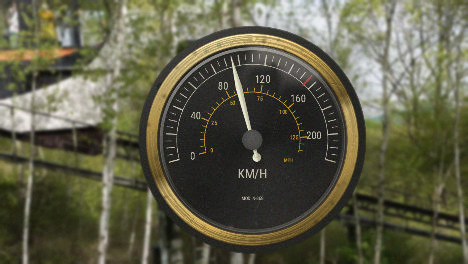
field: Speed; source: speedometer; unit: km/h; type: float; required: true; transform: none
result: 95 km/h
